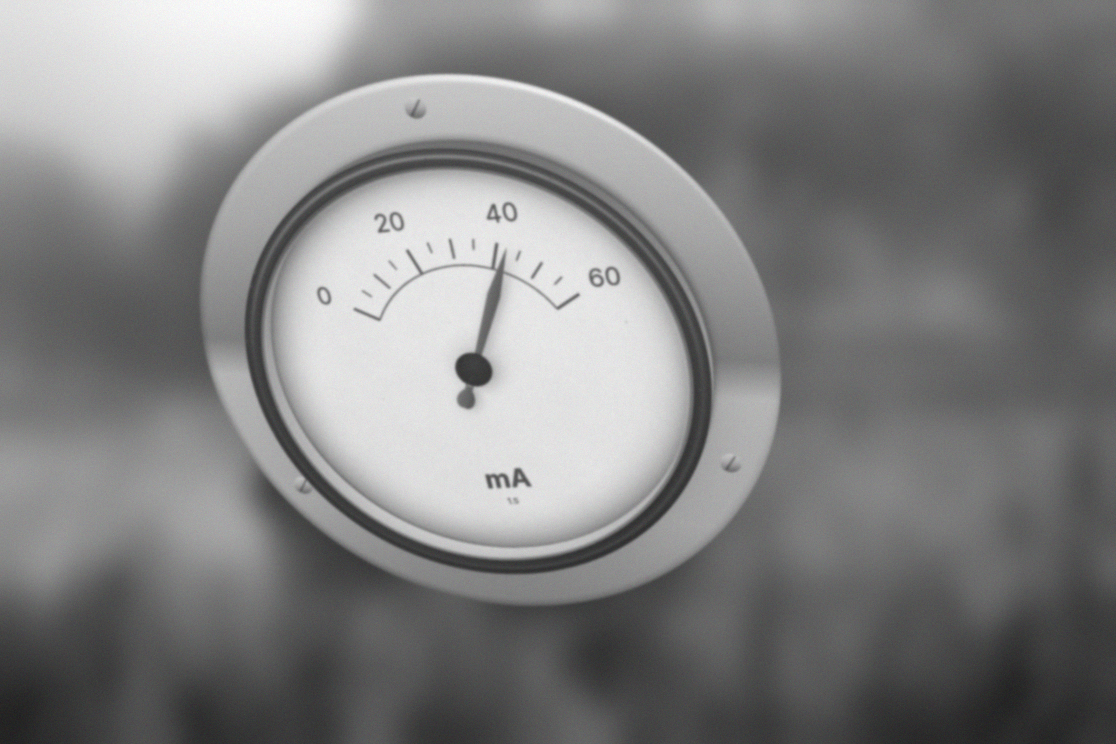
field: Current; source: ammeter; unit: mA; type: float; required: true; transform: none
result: 42.5 mA
